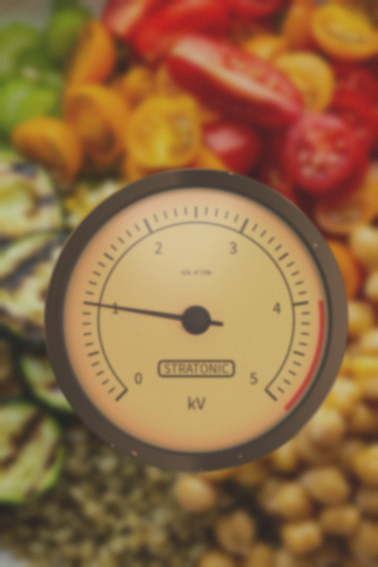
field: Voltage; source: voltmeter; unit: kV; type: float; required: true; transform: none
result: 1 kV
